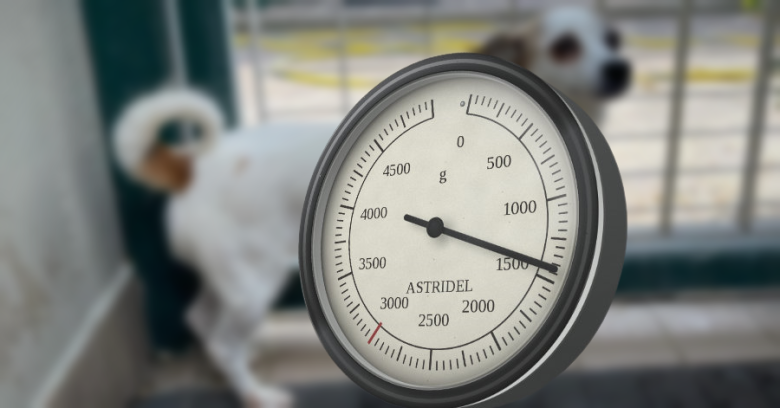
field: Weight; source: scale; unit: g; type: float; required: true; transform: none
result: 1425 g
